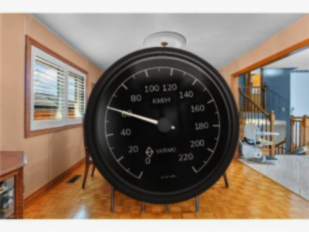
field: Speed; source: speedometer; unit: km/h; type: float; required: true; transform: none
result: 60 km/h
